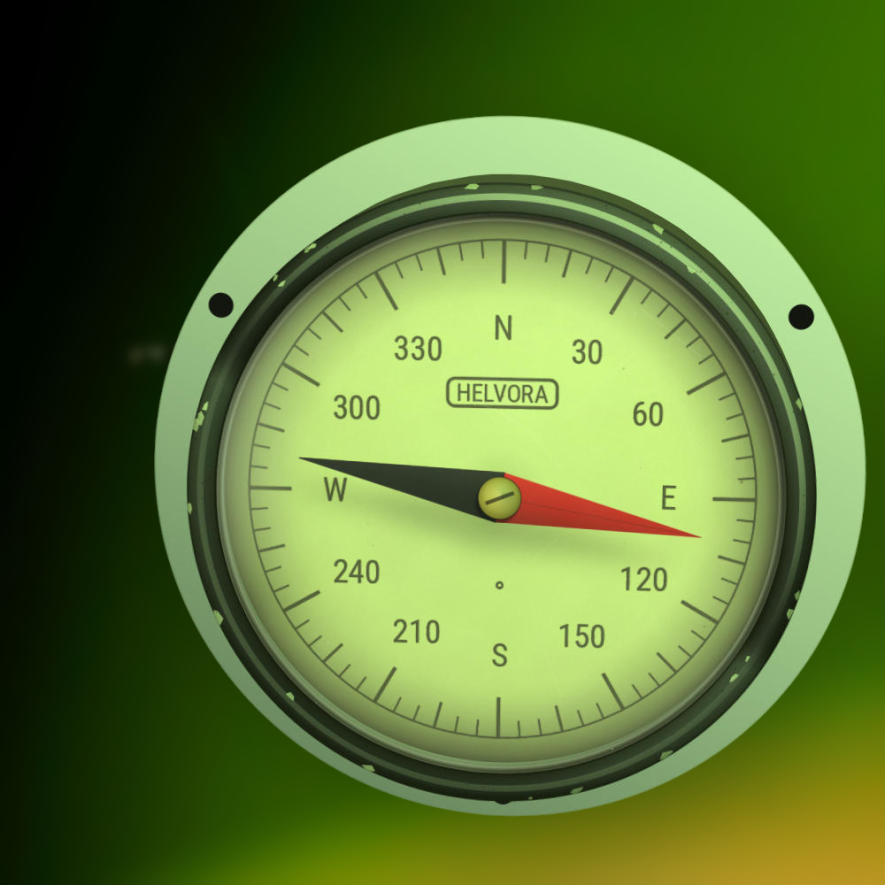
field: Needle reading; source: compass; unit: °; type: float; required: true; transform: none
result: 100 °
